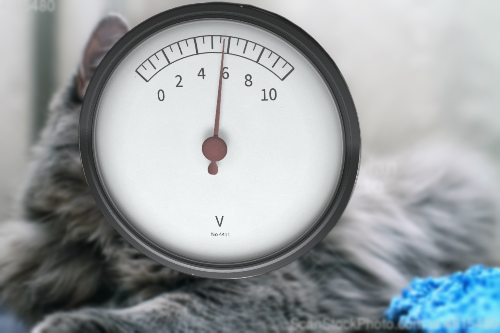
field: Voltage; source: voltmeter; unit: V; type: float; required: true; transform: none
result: 5.75 V
